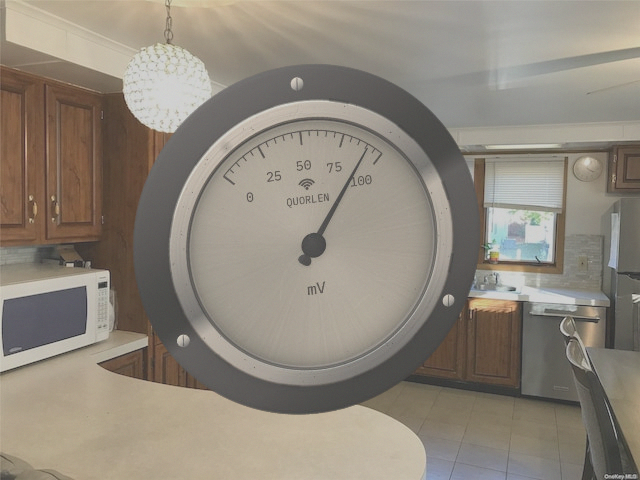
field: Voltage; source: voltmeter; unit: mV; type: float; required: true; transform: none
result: 90 mV
